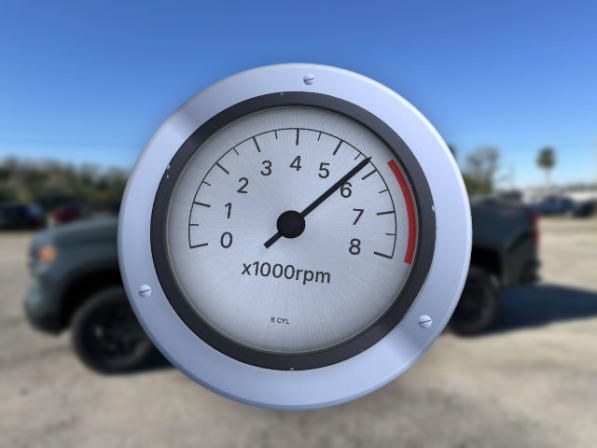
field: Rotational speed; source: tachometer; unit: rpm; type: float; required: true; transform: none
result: 5750 rpm
